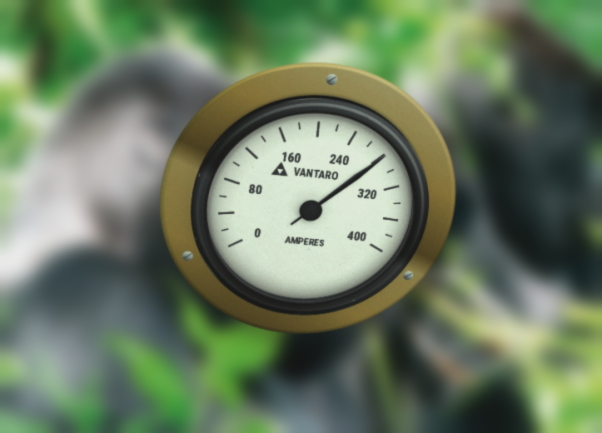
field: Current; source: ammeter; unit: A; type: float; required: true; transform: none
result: 280 A
